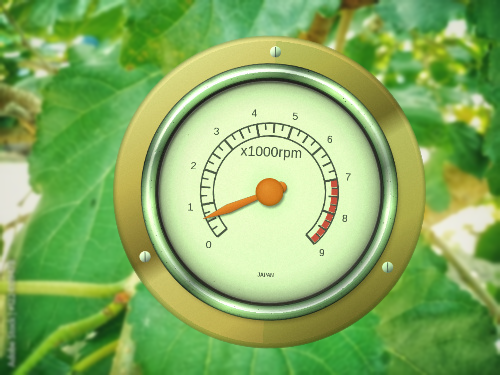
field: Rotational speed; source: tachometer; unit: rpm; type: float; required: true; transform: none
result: 625 rpm
